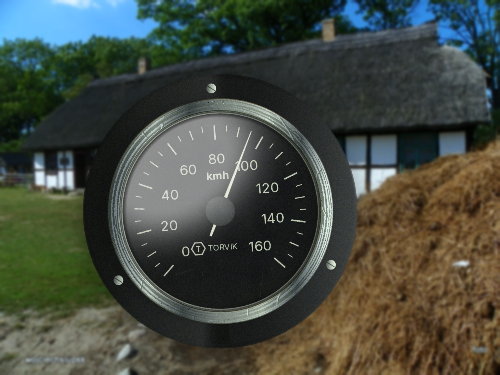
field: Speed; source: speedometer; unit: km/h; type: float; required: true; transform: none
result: 95 km/h
